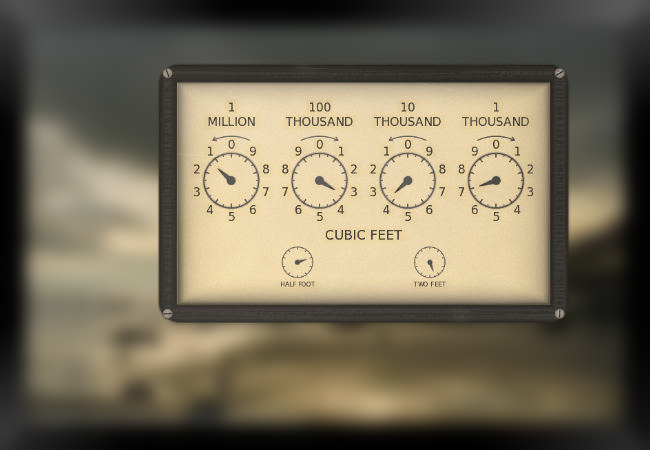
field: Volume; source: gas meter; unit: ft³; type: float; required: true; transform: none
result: 133700 ft³
